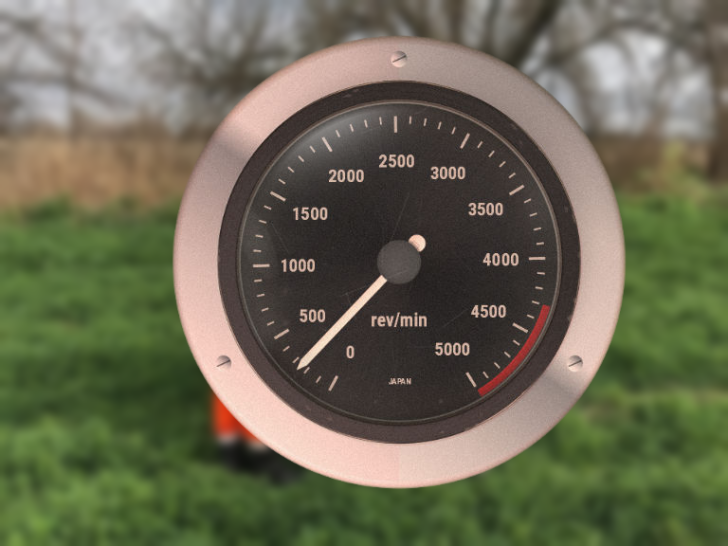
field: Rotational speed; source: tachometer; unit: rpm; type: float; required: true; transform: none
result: 250 rpm
